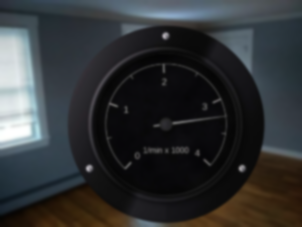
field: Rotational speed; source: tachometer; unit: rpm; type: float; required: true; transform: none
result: 3250 rpm
